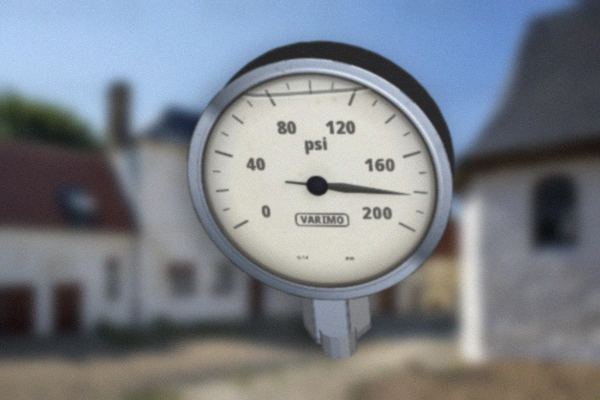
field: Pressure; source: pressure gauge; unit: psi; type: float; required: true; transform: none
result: 180 psi
